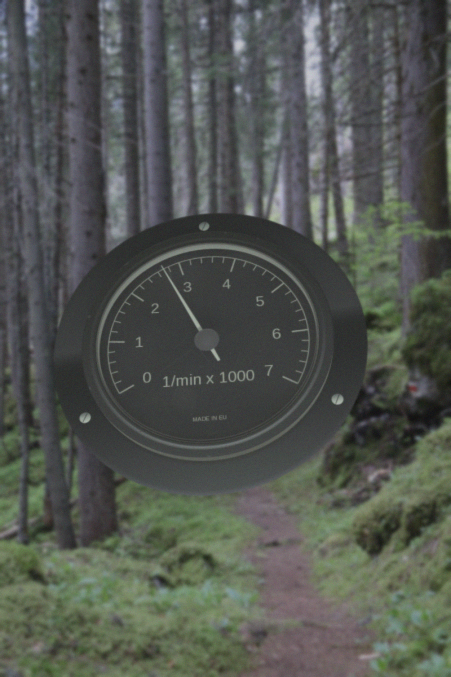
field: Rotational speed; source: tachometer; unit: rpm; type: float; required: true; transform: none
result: 2700 rpm
